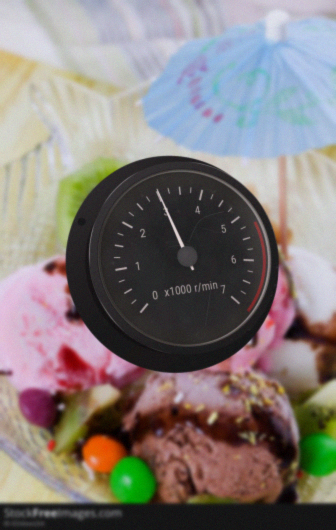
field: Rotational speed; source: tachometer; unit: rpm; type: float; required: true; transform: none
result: 3000 rpm
